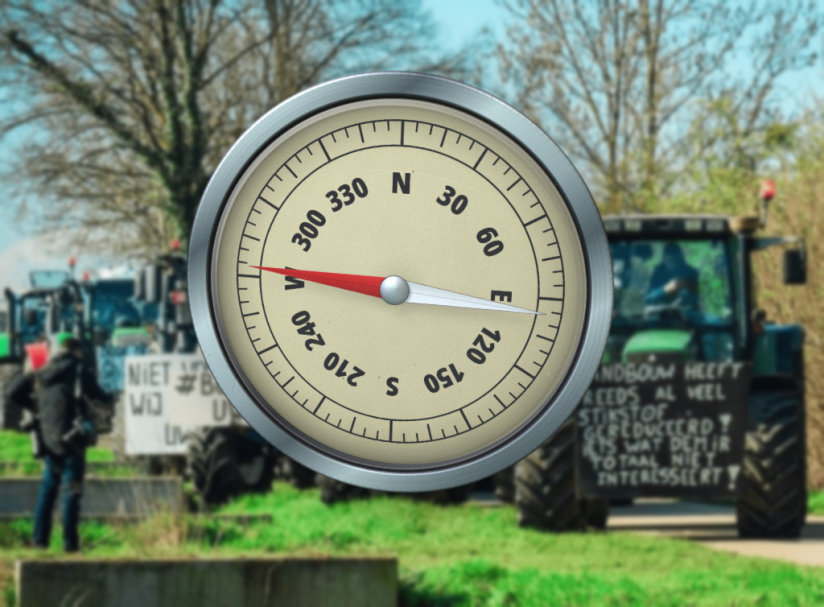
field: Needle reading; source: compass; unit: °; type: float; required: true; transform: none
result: 275 °
